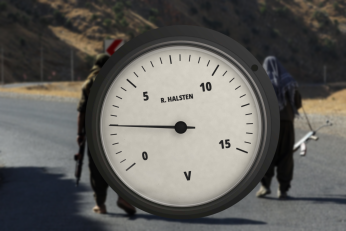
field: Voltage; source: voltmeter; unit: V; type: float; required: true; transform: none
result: 2.5 V
